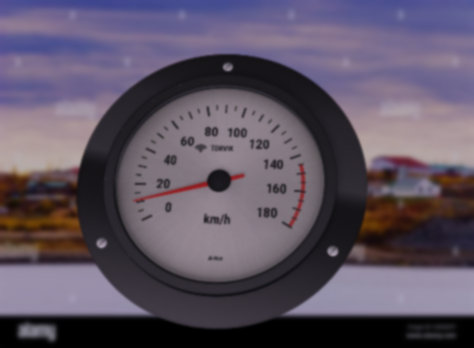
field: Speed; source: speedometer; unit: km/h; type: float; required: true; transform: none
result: 10 km/h
